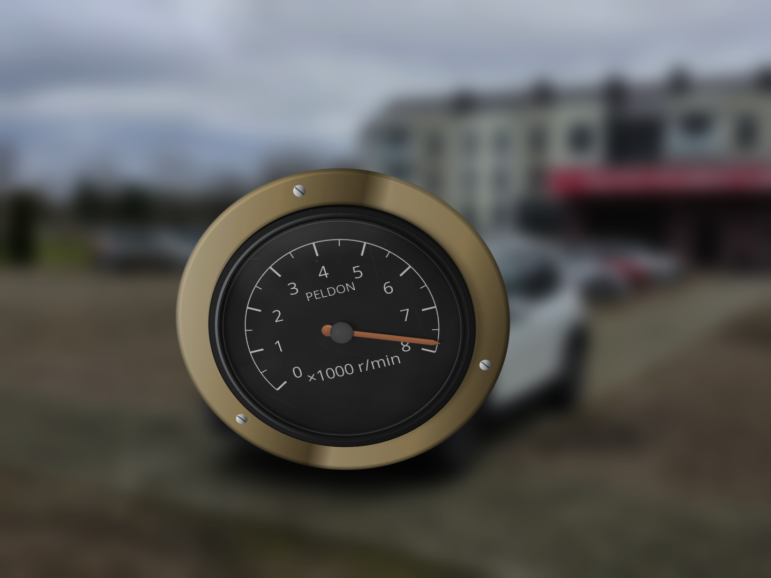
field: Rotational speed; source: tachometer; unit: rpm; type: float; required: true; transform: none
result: 7750 rpm
